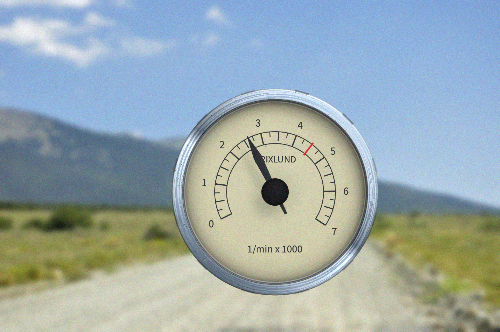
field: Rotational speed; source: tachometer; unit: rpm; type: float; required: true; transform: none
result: 2625 rpm
